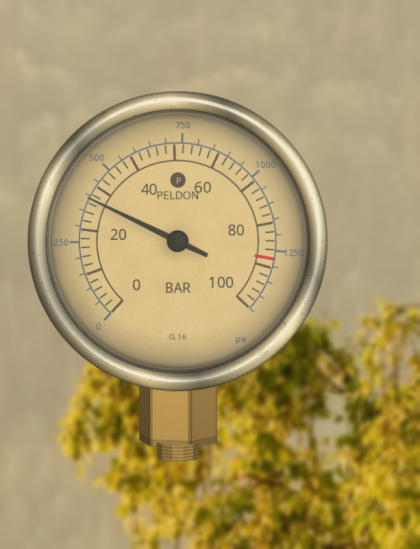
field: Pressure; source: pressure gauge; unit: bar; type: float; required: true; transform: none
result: 27 bar
